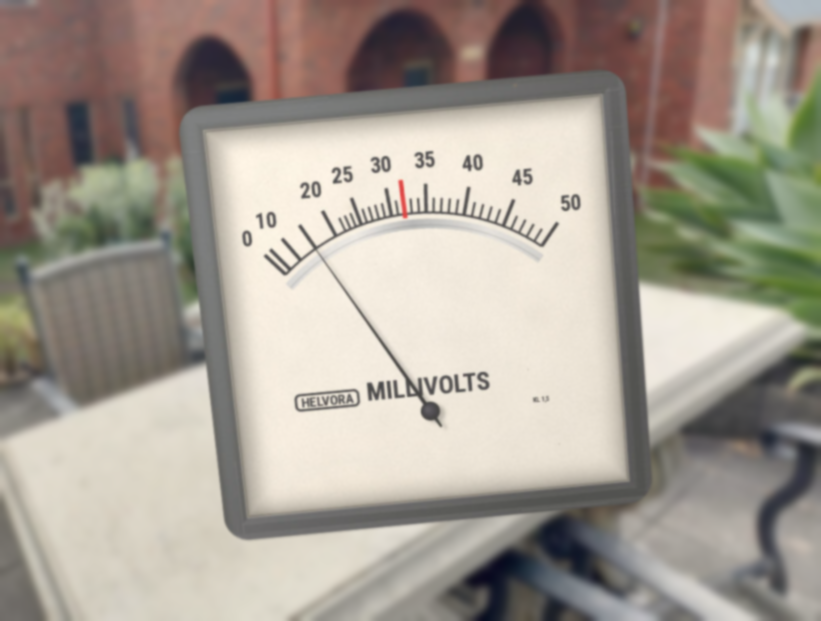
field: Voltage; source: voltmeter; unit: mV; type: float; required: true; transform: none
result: 15 mV
